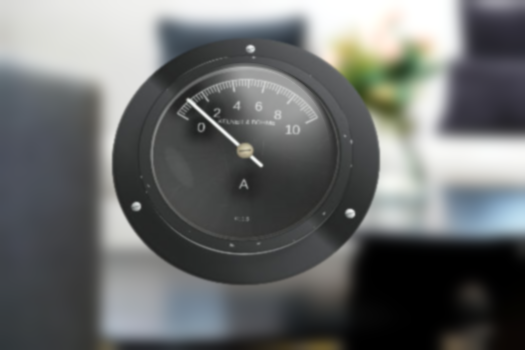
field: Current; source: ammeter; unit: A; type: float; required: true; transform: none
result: 1 A
